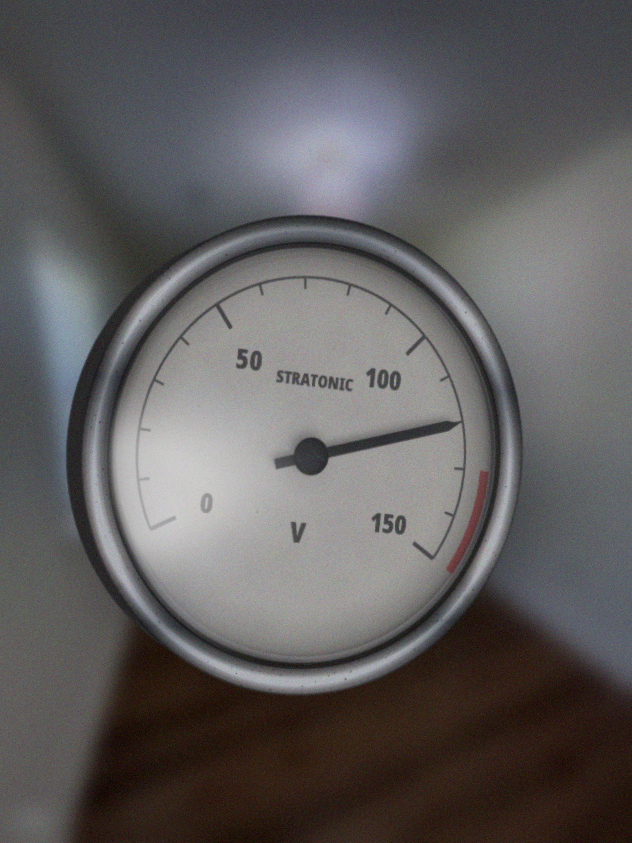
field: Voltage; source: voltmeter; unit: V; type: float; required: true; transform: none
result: 120 V
